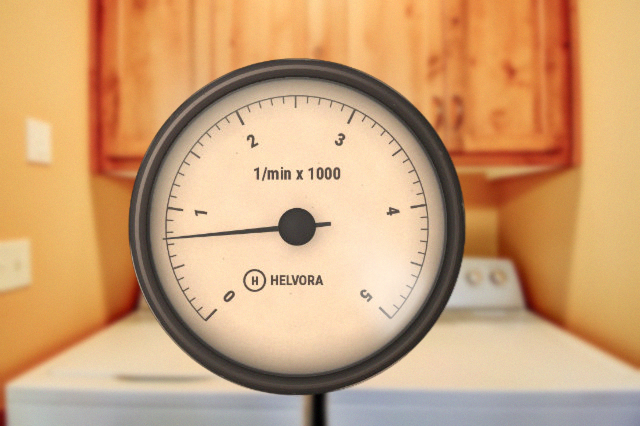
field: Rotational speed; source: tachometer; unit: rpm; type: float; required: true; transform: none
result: 750 rpm
